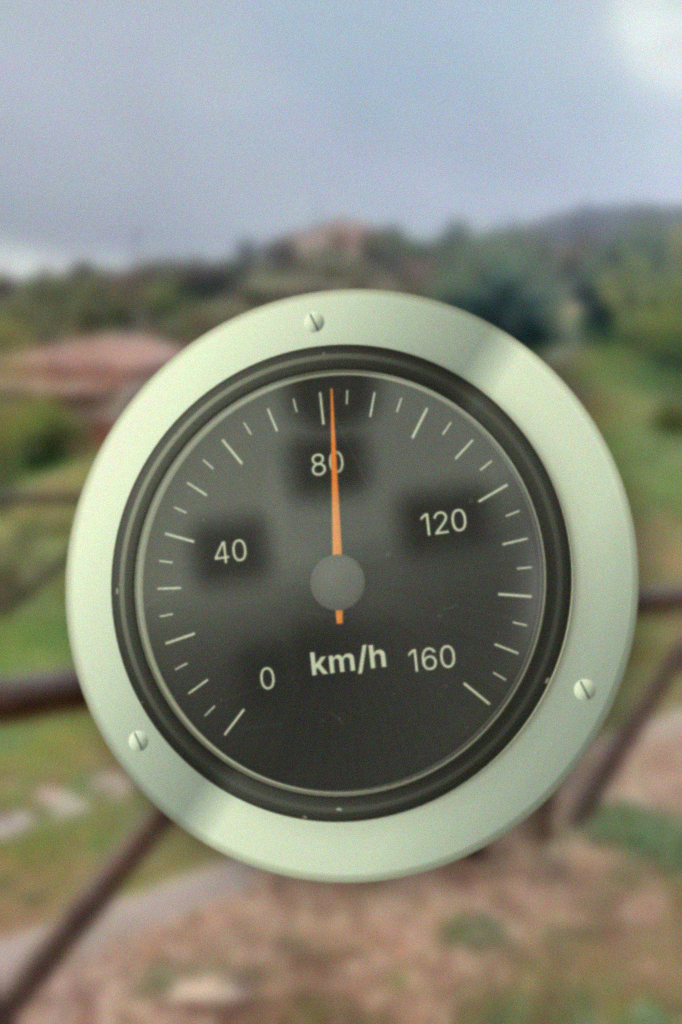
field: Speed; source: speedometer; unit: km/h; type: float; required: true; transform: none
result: 82.5 km/h
